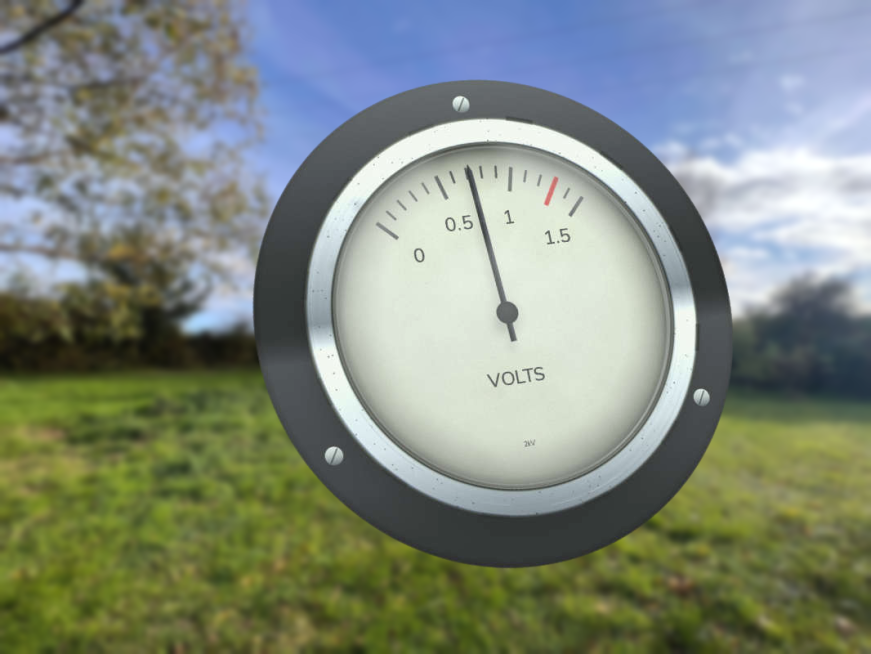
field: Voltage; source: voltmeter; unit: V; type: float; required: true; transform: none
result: 0.7 V
